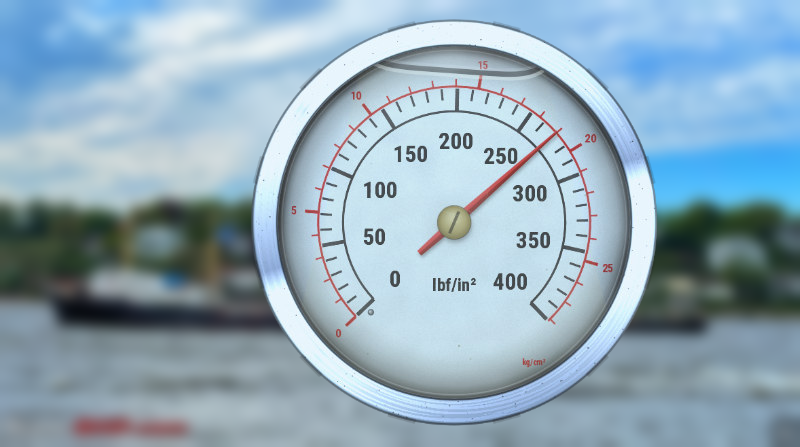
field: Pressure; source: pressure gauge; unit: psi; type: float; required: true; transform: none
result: 270 psi
